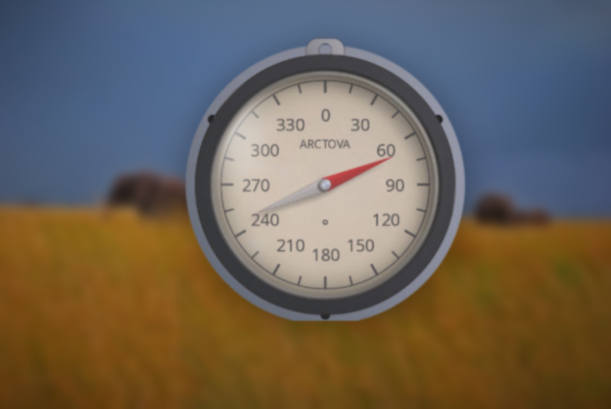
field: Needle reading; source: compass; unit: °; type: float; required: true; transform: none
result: 67.5 °
